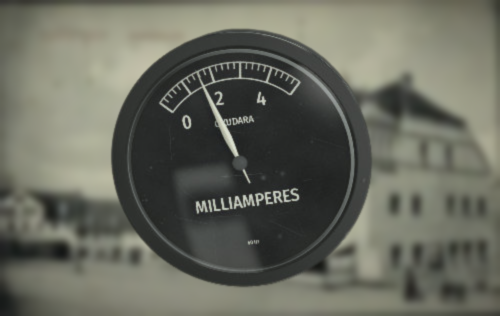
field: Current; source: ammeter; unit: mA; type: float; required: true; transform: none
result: 1.6 mA
